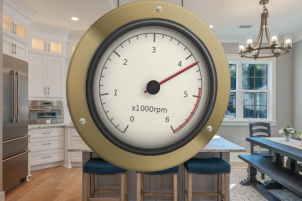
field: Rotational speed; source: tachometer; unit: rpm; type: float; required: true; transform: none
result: 4200 rpm
